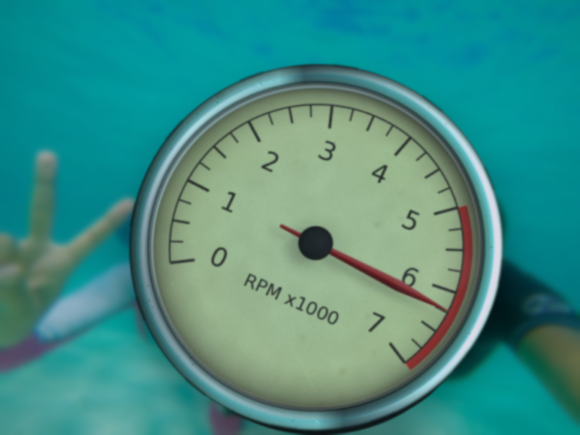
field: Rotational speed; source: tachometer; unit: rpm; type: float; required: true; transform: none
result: 6250 rpm
